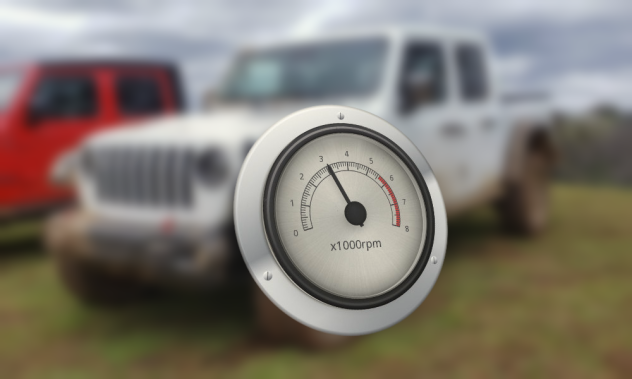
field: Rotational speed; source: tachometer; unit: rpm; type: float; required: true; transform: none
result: 3000 rpm
